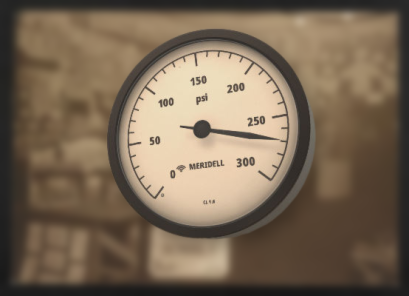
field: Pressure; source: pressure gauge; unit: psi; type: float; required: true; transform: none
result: 270 psi
